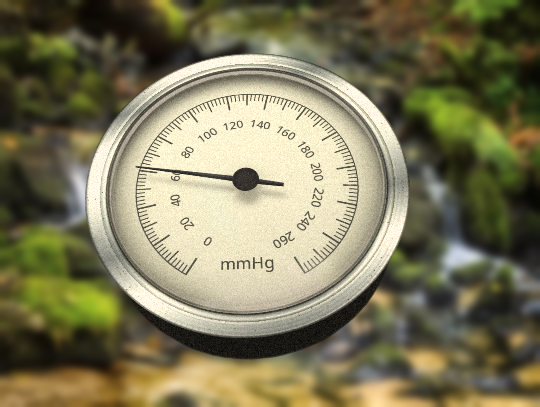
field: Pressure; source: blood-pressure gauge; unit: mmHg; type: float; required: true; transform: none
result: 60 mmHg
